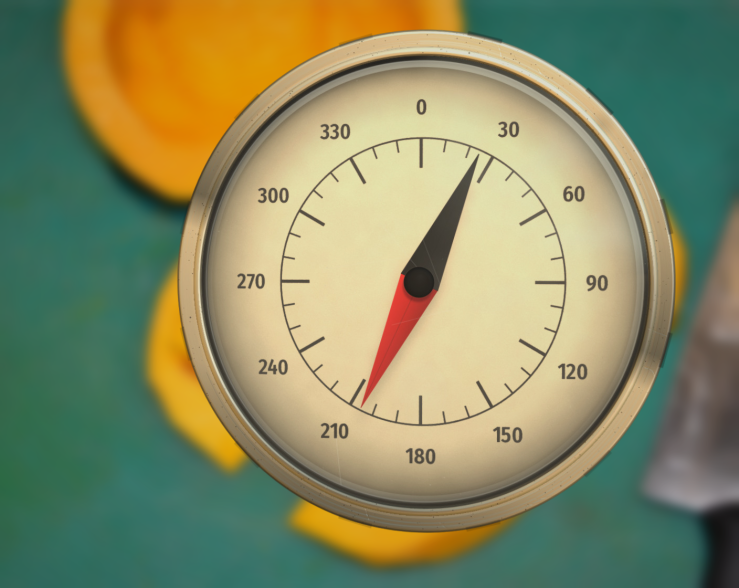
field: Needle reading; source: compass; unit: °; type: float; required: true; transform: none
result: 205 °
